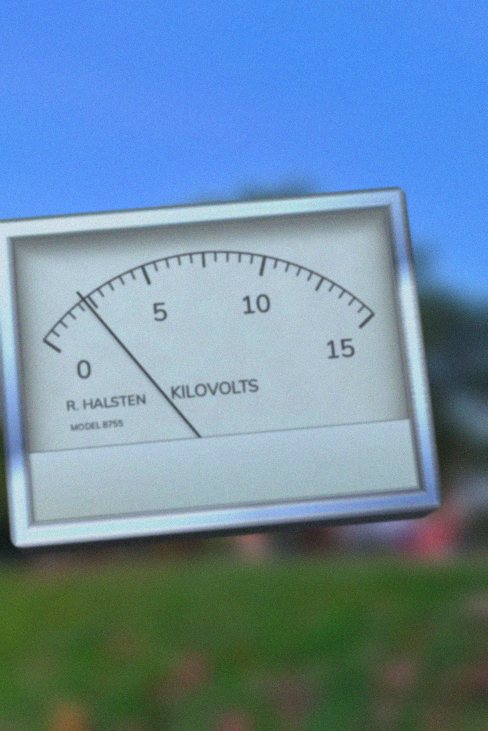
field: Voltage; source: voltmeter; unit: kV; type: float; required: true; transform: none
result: 2.25 kV
